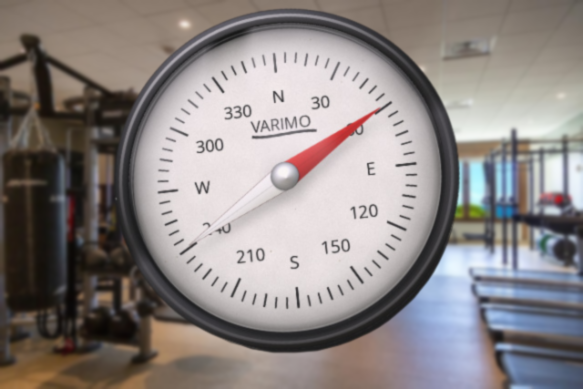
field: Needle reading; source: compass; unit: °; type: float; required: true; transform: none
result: 60 °
